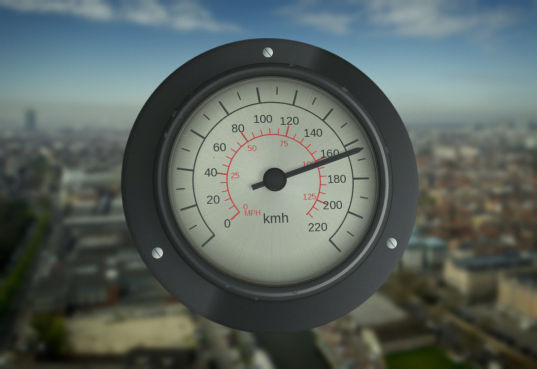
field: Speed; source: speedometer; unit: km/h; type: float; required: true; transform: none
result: 165 km/h
